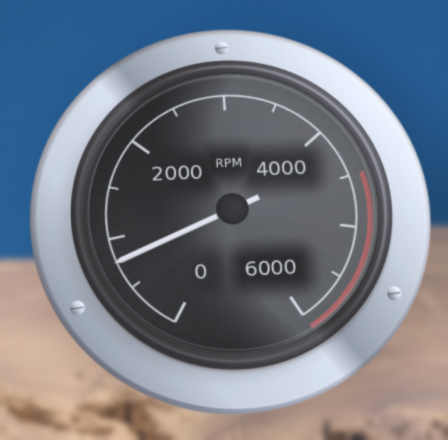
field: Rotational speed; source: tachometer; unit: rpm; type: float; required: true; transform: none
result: 750 rpm
